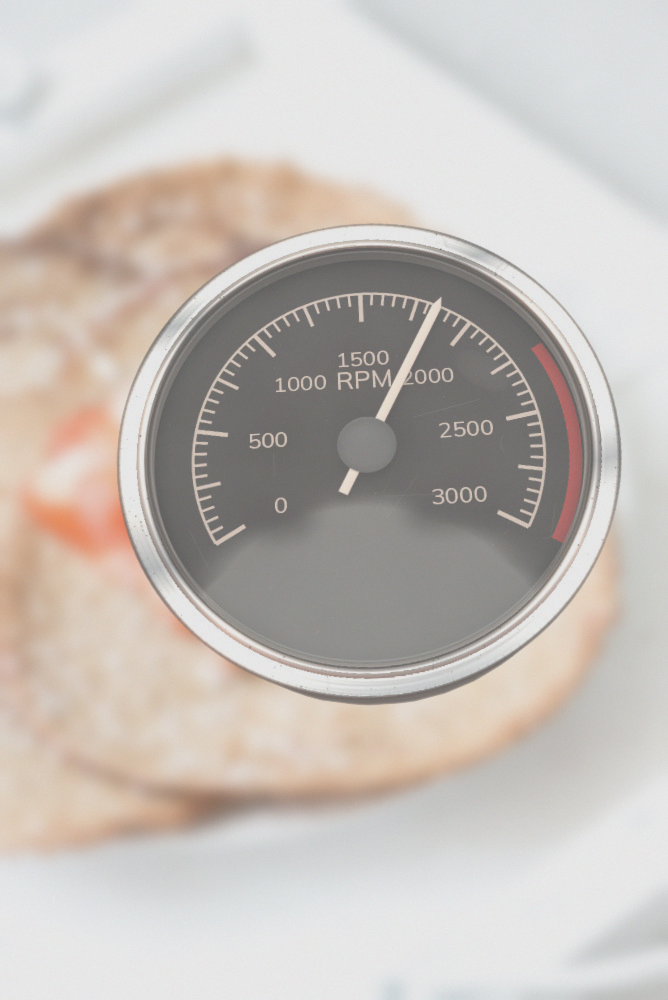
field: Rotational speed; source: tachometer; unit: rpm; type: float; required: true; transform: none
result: 1850 rpm
